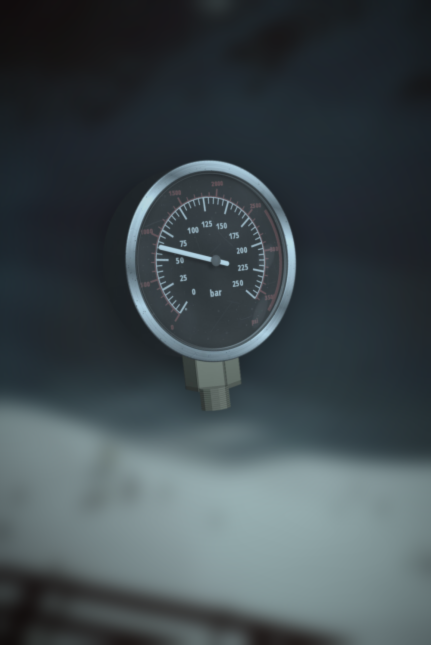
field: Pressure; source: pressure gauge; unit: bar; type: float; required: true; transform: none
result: 60 bar
